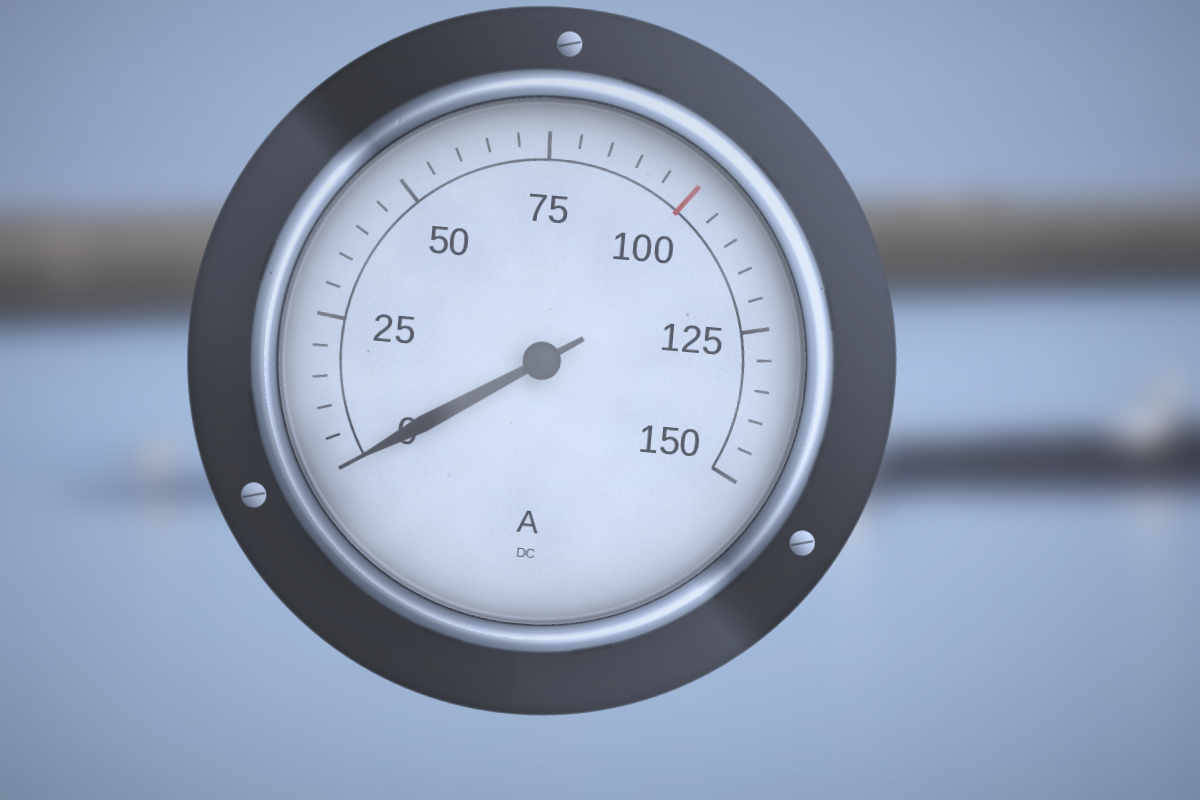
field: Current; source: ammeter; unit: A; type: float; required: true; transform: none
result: 0 A
